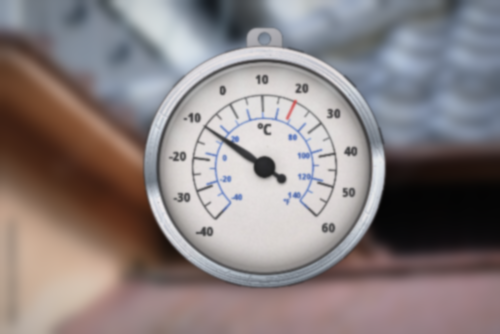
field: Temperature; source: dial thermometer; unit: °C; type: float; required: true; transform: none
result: -10 °C
